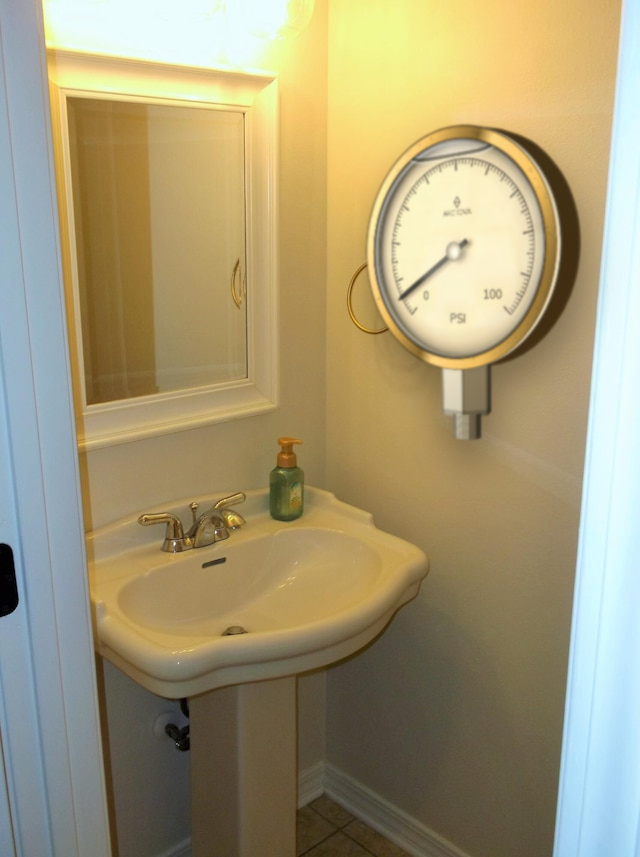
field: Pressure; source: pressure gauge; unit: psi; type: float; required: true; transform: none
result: 5 psi
